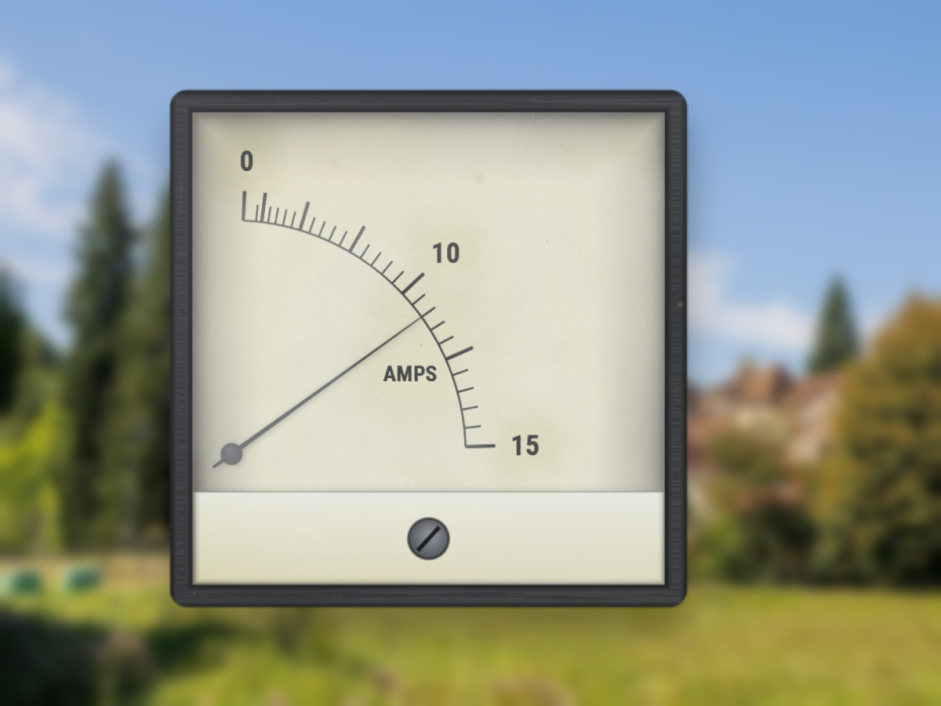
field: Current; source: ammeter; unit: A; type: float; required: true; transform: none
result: 11 A
